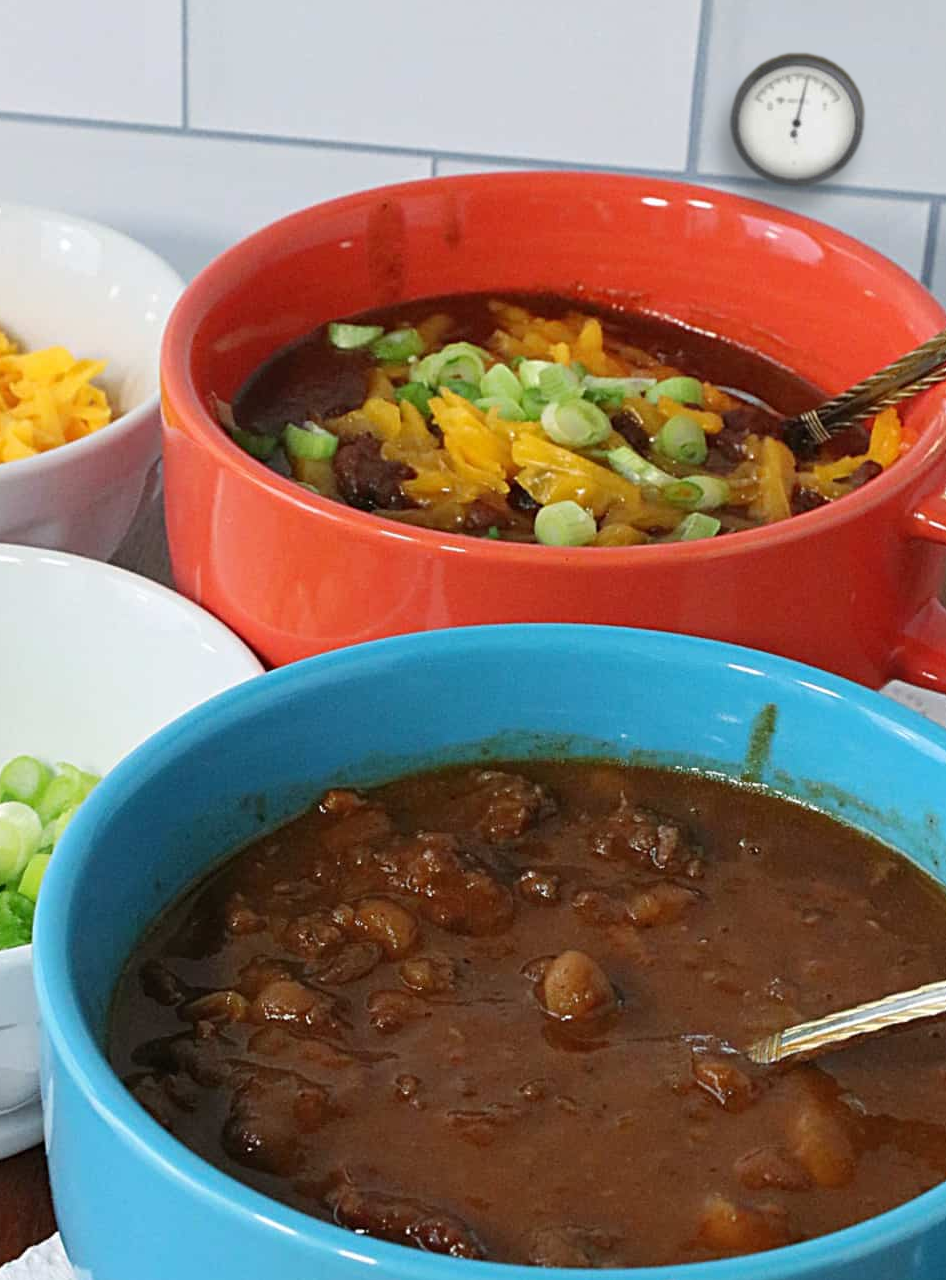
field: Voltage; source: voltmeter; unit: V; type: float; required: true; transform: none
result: 0.6 V
